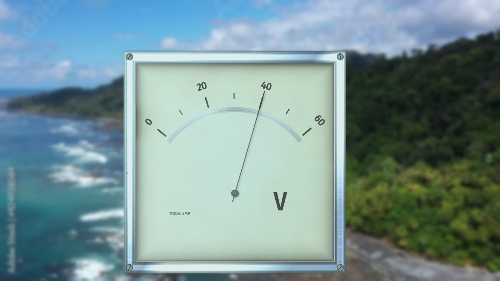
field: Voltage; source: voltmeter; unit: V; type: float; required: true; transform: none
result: 40 V
